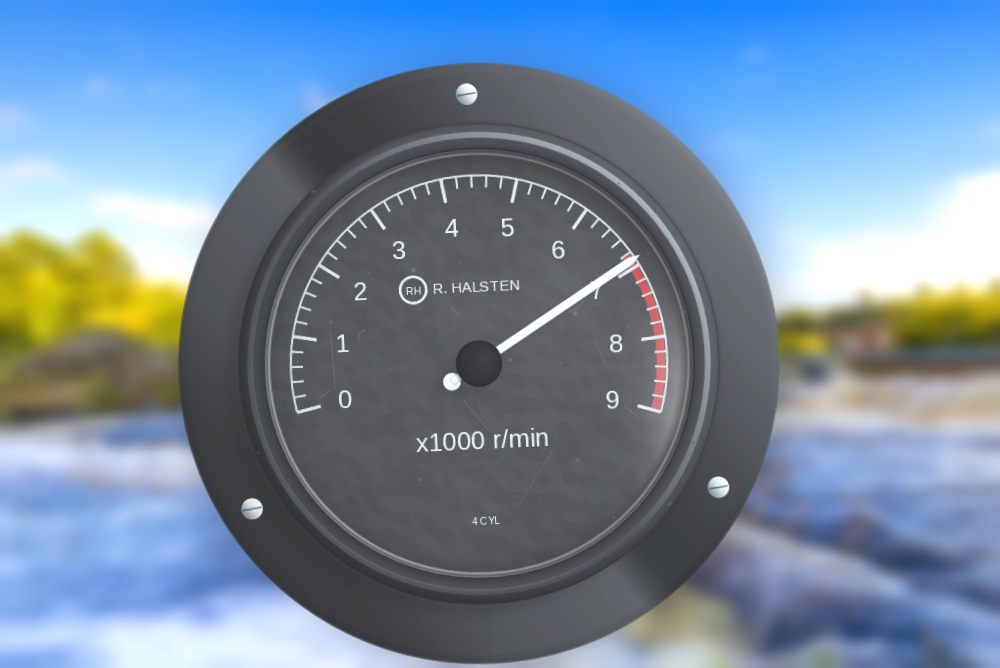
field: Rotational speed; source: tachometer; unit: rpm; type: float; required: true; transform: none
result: 6900 rpm
